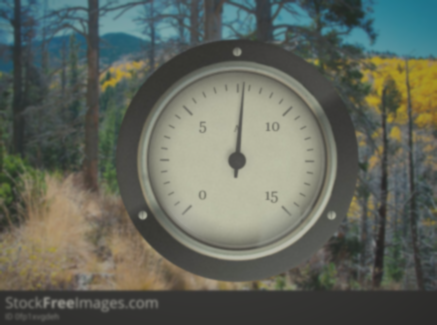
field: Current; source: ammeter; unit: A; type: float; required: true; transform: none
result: 7.75 A
